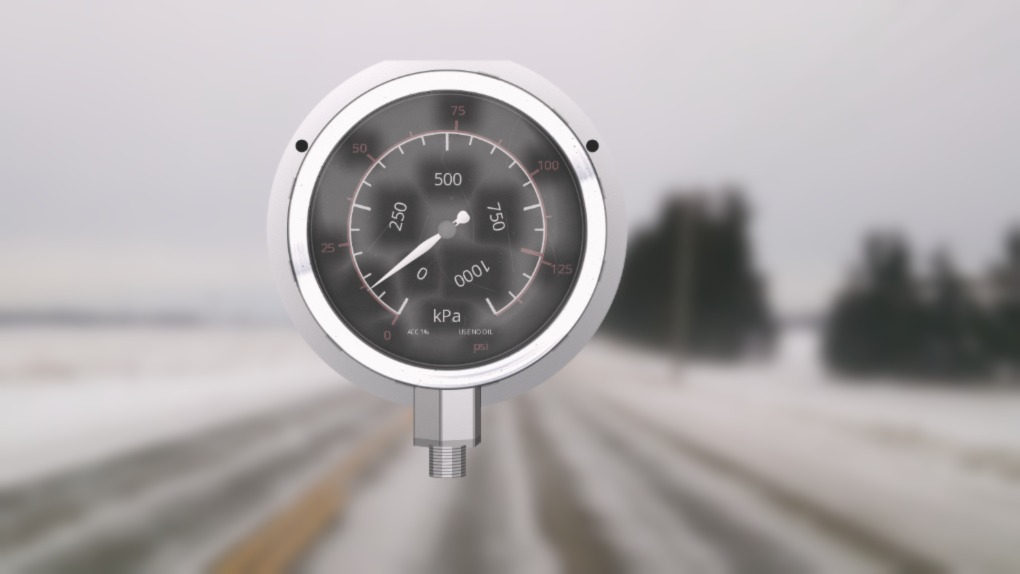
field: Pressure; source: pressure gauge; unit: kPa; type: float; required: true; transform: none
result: 75 kPa
